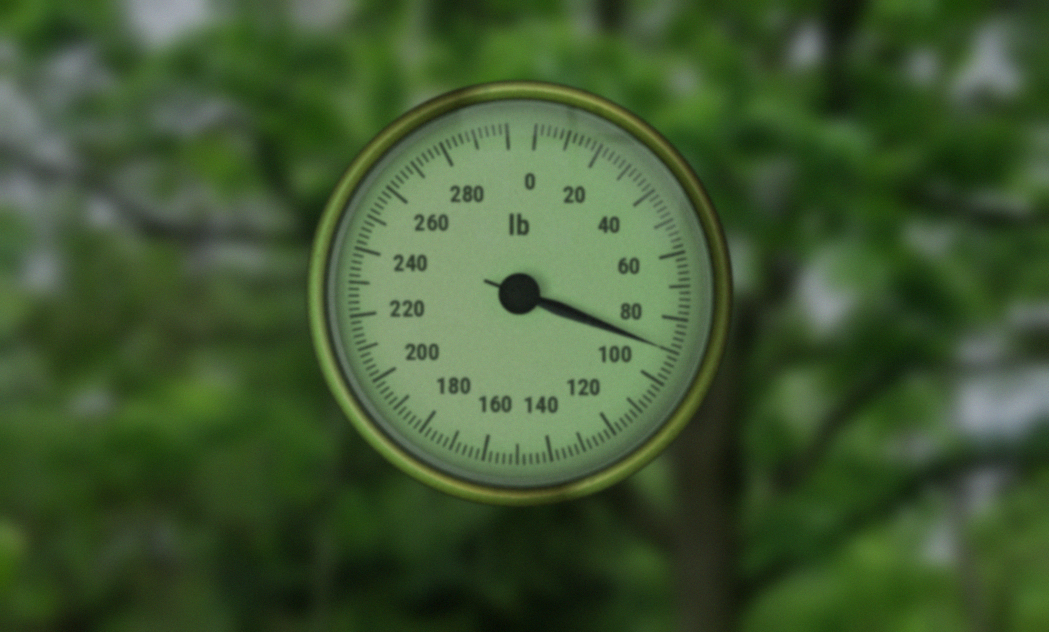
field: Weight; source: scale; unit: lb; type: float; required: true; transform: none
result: 90 lb
